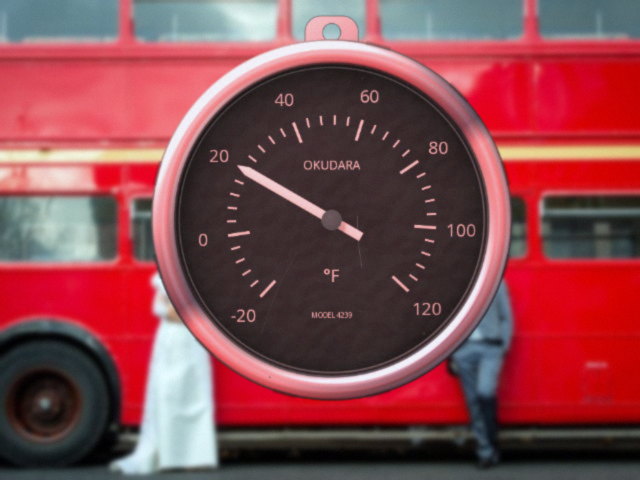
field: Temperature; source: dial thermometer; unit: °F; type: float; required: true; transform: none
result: 20 °F
